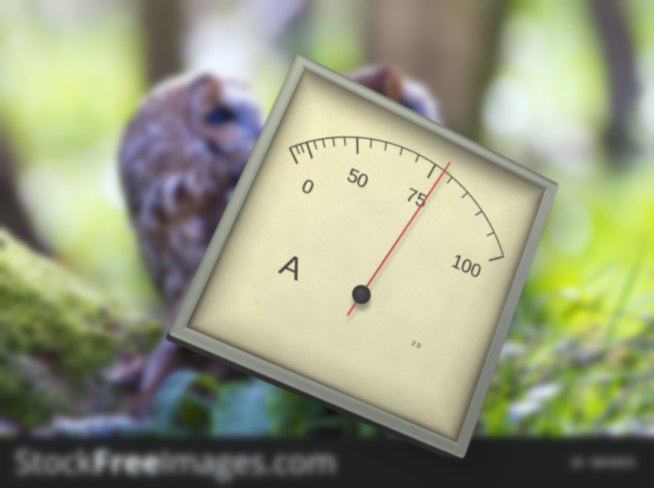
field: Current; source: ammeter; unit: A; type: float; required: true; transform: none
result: 77.5 A
